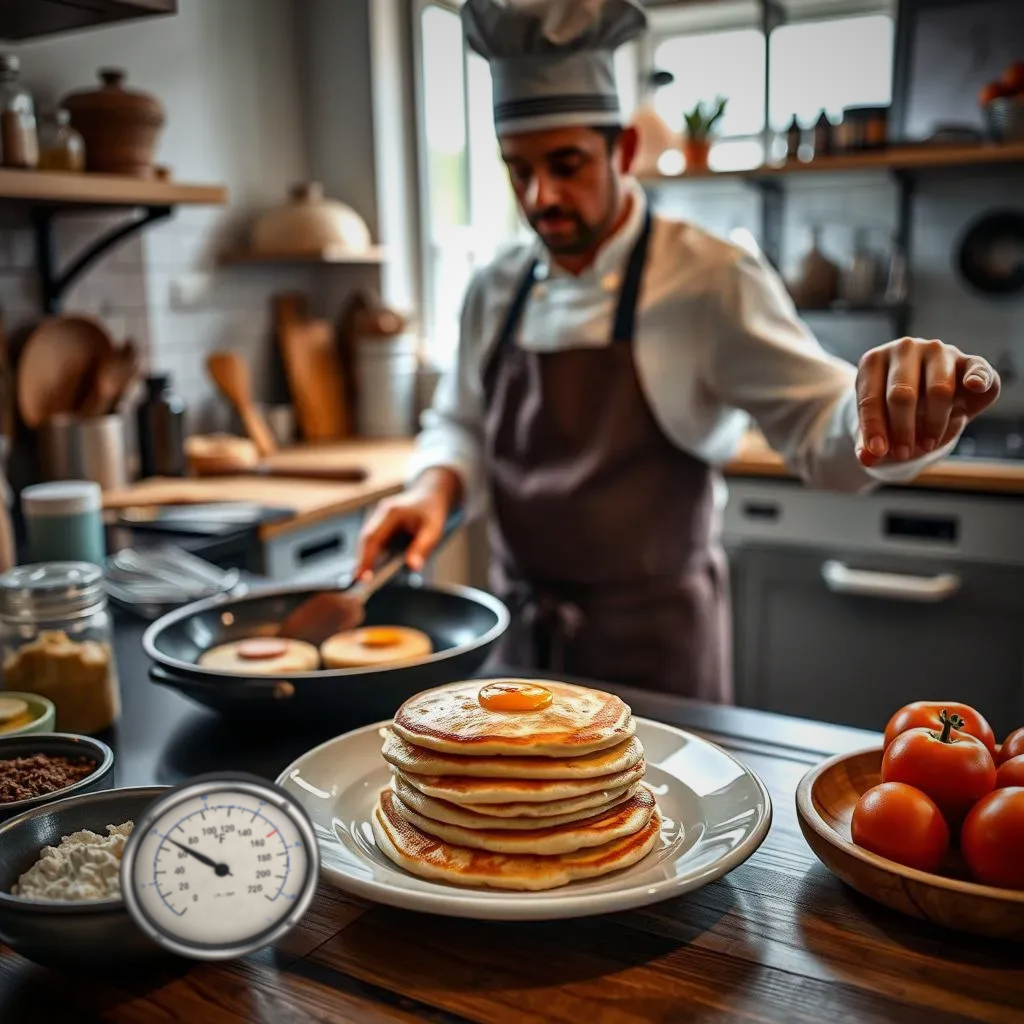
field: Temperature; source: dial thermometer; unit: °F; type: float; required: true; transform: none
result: 70 °F
